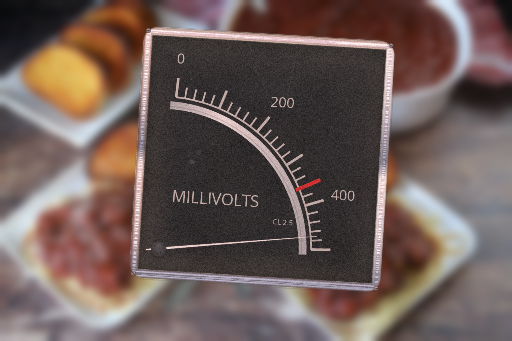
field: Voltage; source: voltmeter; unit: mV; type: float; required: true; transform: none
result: 470 mV
